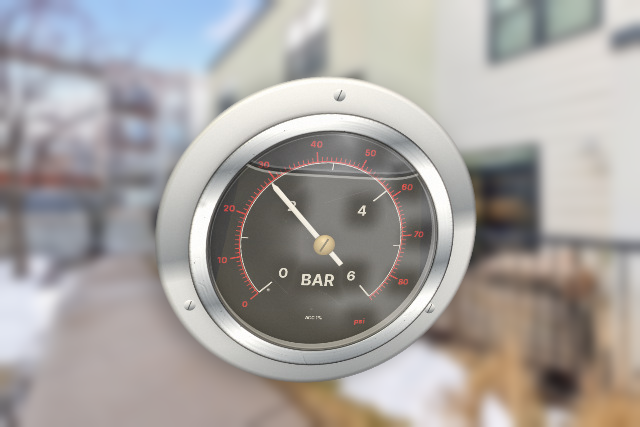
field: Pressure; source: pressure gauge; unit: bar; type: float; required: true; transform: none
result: 2 bar
